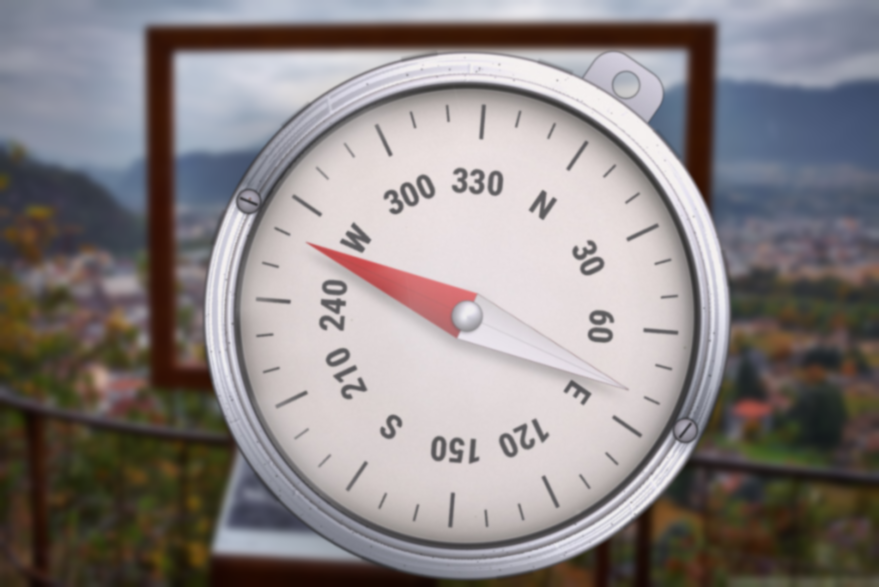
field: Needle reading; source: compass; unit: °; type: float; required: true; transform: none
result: 260 °
